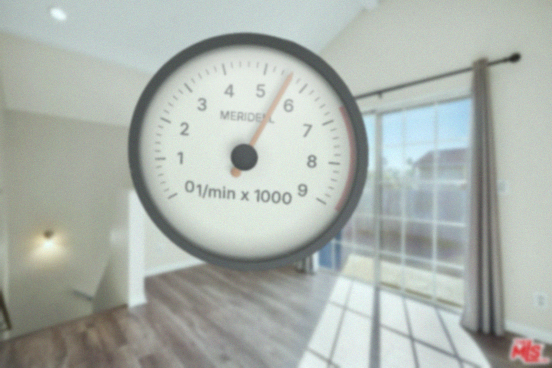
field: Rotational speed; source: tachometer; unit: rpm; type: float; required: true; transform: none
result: 5600 rpm
